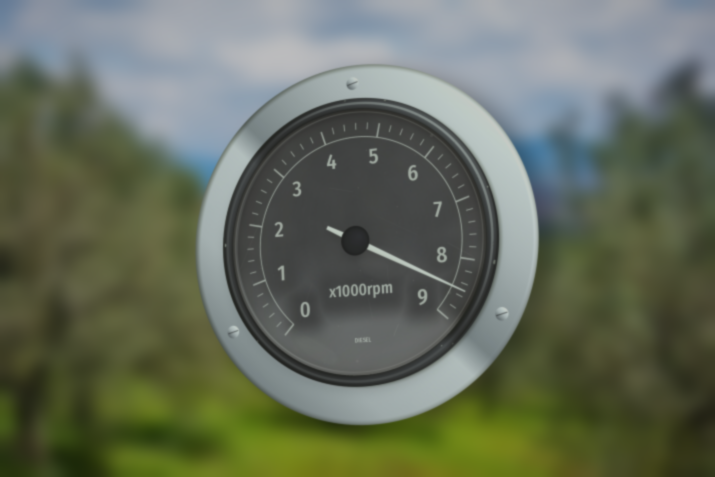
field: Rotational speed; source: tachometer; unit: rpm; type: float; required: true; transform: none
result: 8500 rpm
